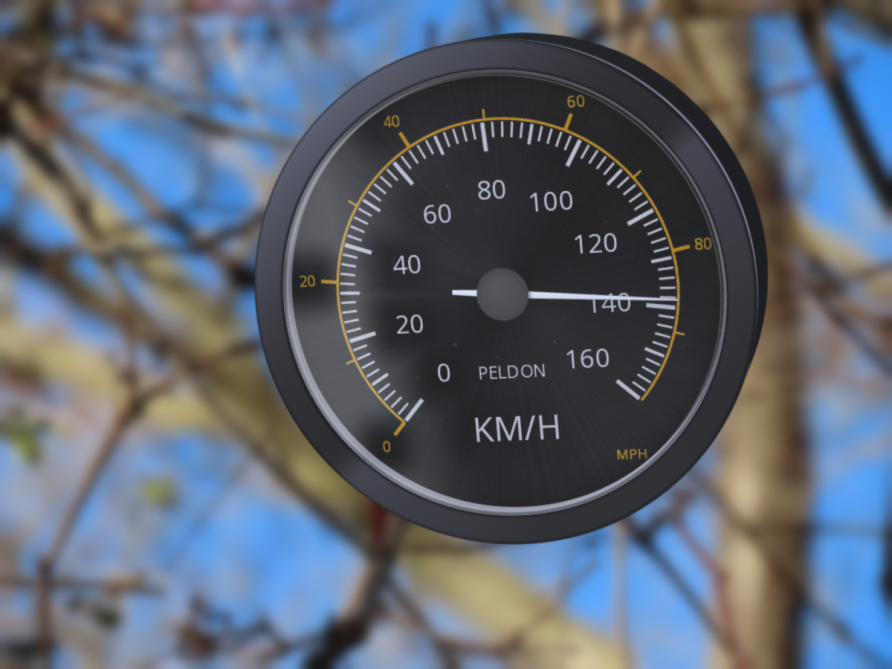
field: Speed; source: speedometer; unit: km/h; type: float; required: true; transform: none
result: 138 km/h
